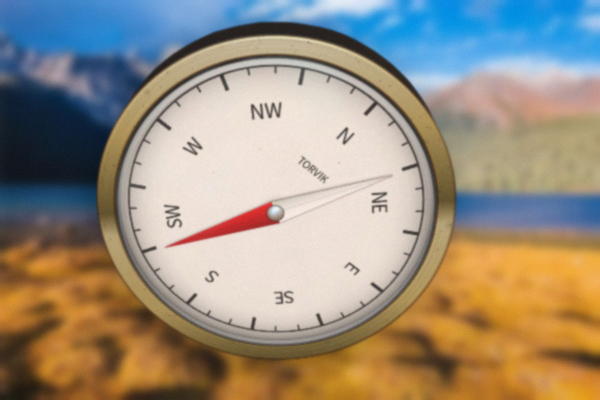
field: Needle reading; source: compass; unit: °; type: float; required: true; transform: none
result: 210 °
